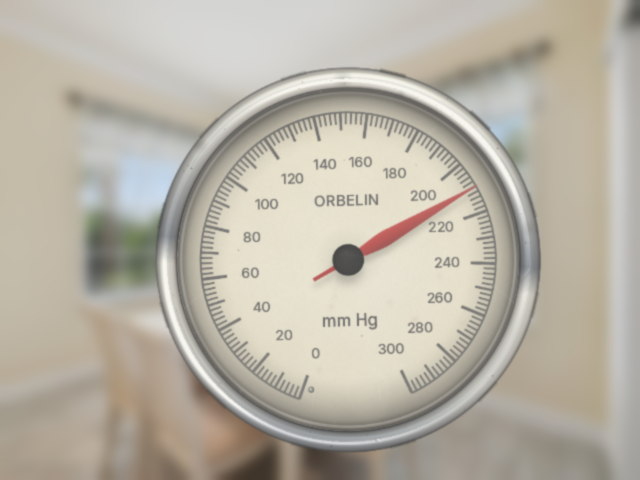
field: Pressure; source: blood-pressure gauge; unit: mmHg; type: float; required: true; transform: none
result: 210 mmHg
